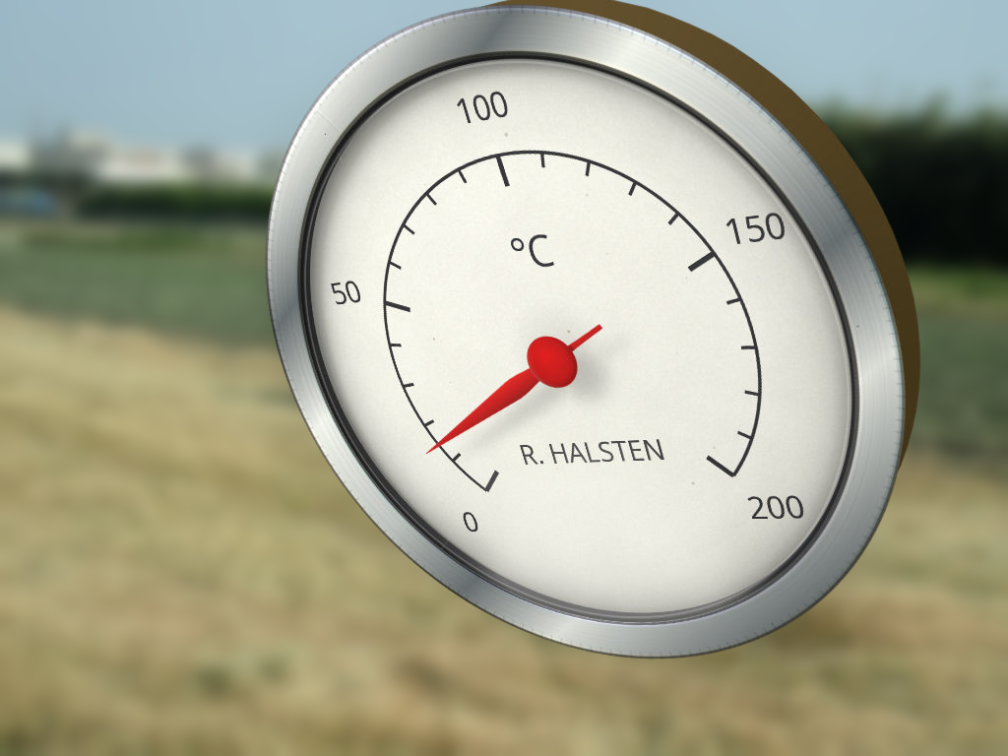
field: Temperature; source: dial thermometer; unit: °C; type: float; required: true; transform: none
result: 15 °C
